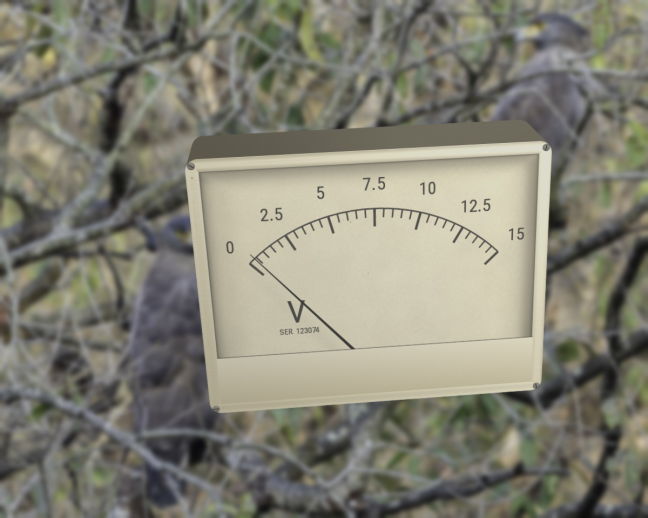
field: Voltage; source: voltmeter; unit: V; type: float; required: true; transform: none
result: 0.5 V
